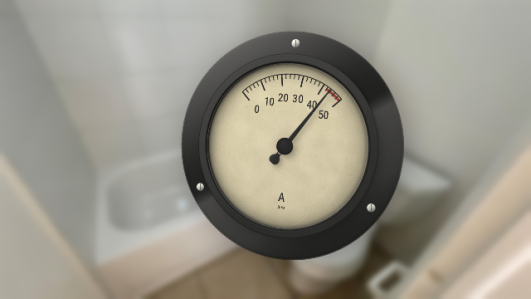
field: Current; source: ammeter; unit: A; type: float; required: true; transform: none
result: 44 A
